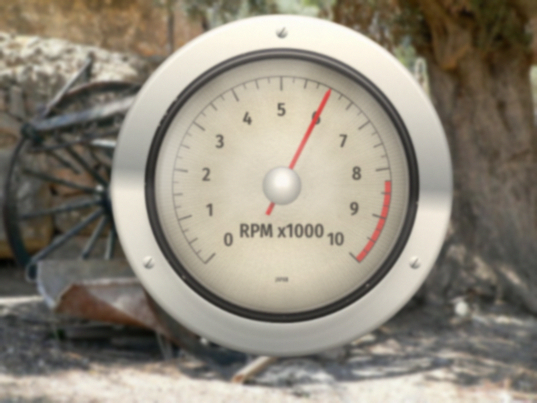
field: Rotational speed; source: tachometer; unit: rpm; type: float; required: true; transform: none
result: 6000 rpm
